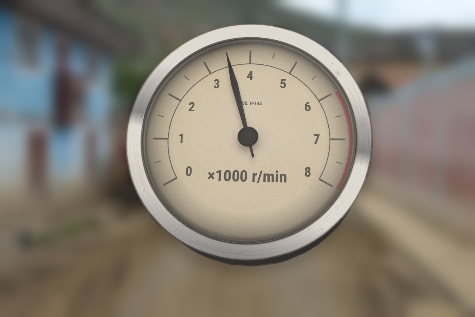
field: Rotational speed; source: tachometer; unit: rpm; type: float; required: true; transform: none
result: 3500 rpm
